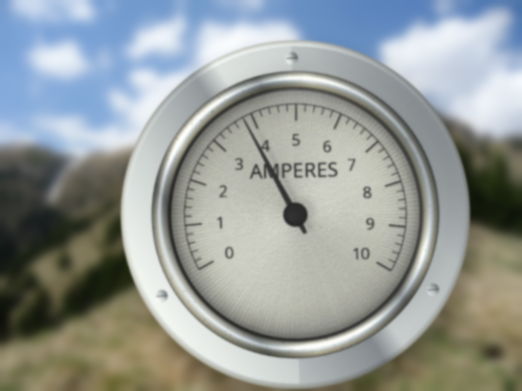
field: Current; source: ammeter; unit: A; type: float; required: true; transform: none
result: 3.8 A
